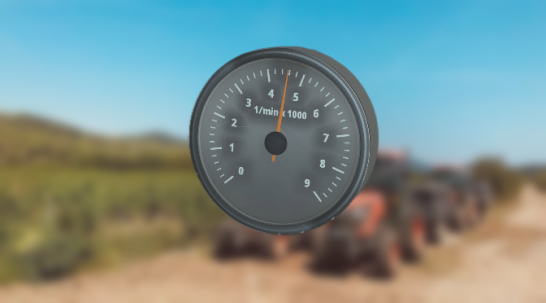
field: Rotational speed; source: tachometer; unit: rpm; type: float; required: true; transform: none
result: 4600 rpm
